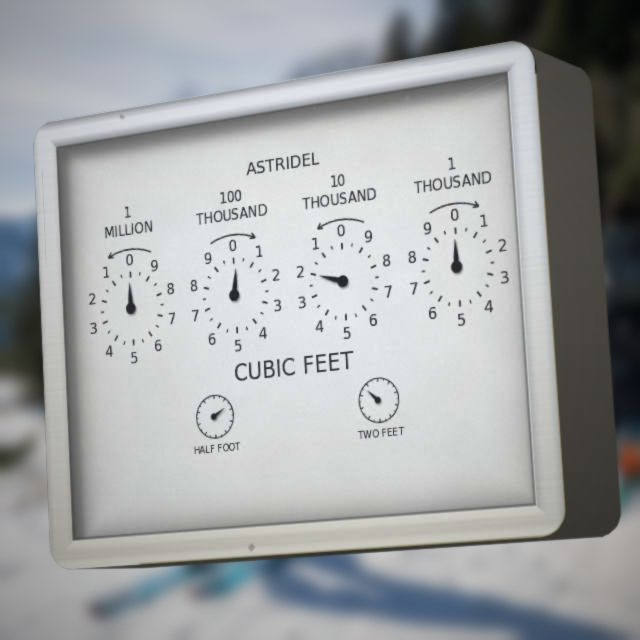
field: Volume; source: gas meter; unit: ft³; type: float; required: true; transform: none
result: 2000 ft³
